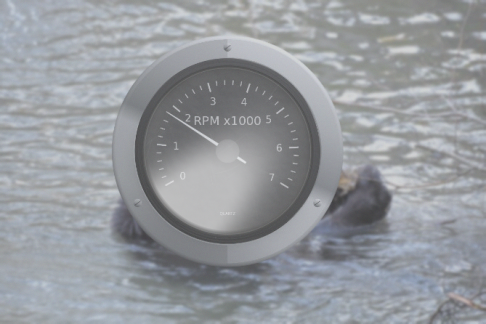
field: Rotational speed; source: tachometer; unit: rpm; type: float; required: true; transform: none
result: 1800 rpm
